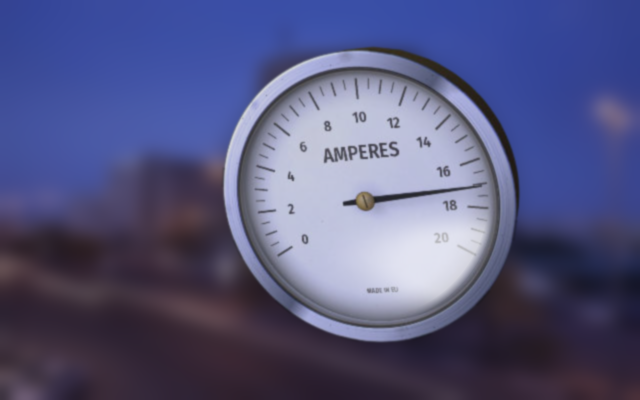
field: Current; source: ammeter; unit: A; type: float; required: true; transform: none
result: 17 A
